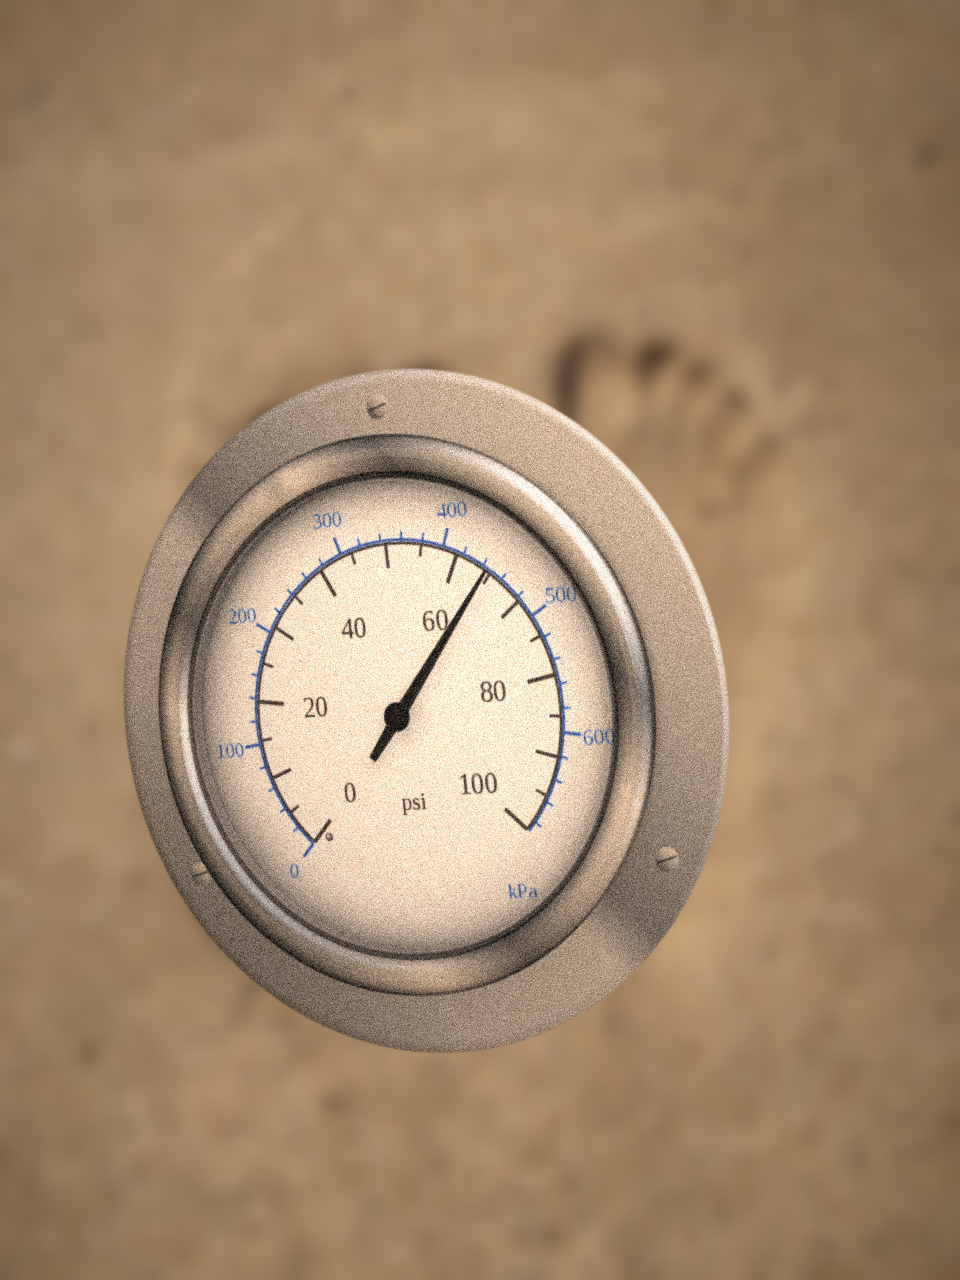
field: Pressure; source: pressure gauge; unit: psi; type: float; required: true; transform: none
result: 65 psi
